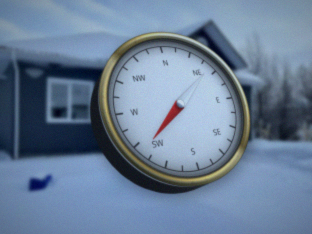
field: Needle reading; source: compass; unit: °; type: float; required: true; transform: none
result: 232.5 °
